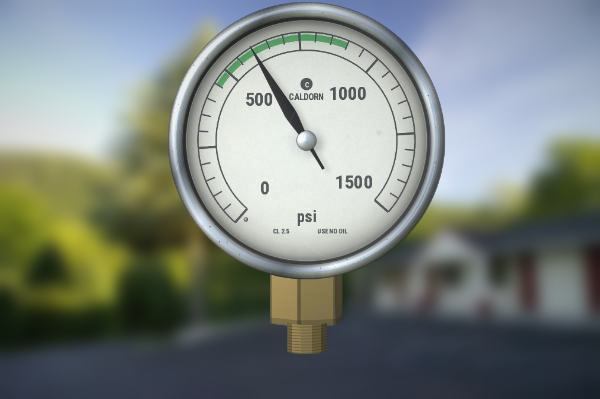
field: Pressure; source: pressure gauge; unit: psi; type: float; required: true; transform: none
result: 600 psi
